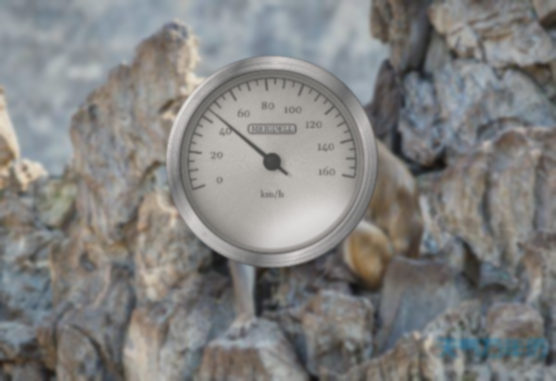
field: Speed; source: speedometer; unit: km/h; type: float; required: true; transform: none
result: 45 km/h
